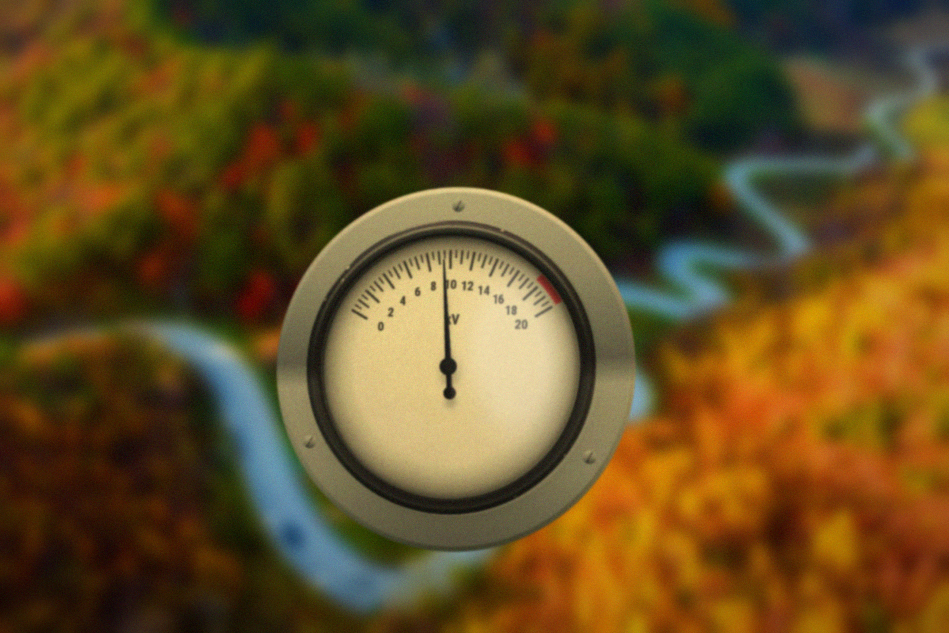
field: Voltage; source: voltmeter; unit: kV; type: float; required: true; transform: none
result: 9.5 kV
